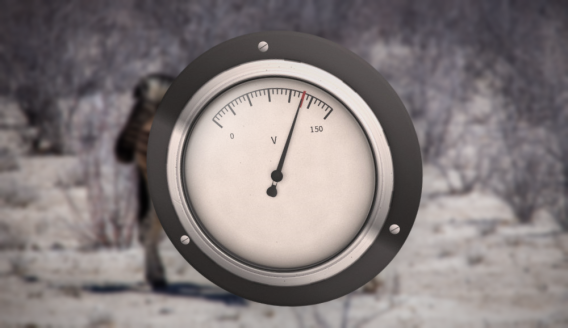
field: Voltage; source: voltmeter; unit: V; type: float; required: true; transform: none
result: 115 V
